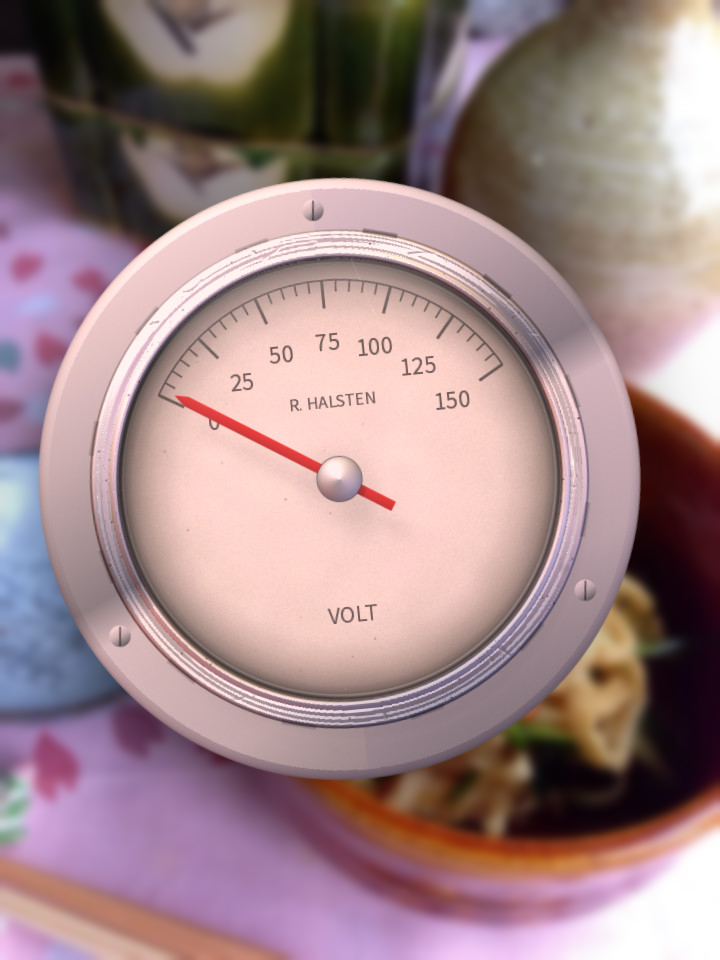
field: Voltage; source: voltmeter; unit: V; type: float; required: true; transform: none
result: 2.5 V
